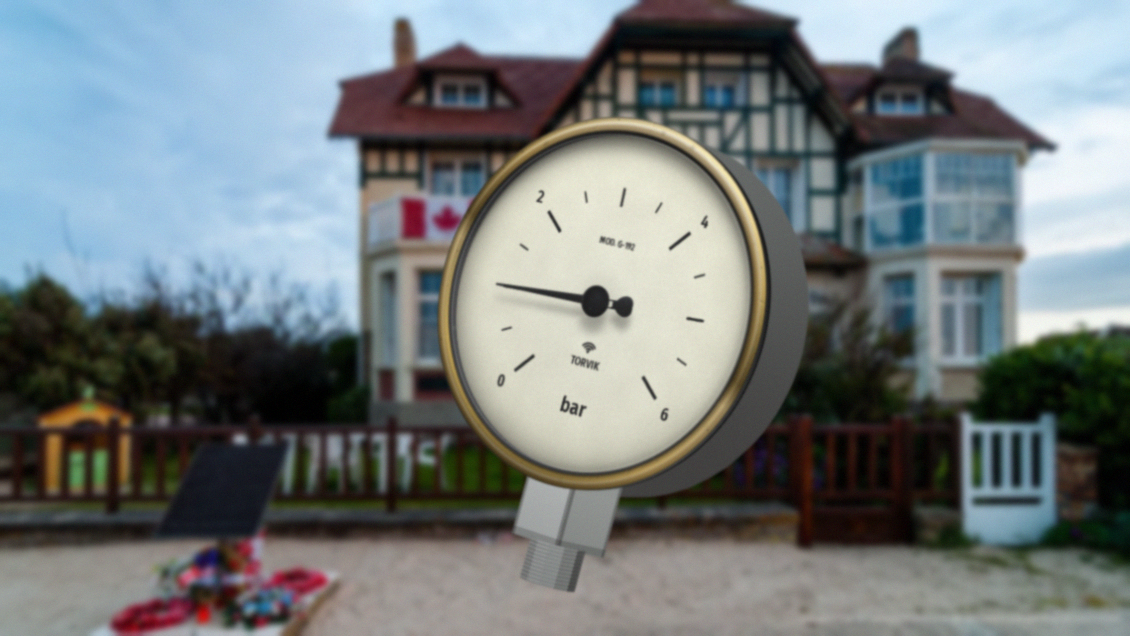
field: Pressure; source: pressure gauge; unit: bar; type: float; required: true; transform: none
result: 1 bar
